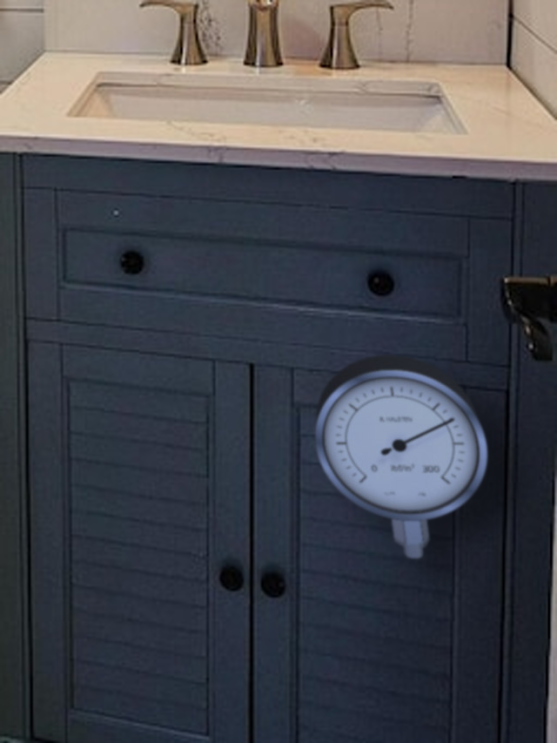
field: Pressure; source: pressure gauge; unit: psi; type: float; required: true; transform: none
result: 220 psi
